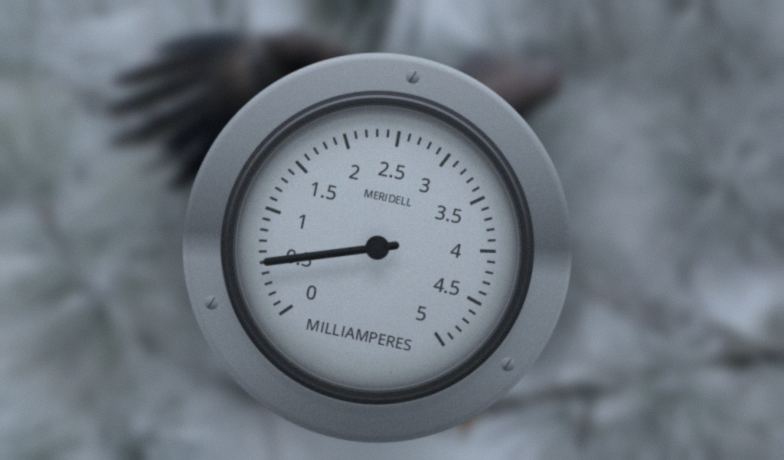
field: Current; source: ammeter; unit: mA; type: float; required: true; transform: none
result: 0.5 mA
